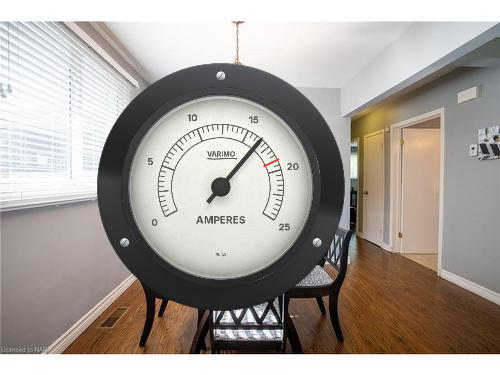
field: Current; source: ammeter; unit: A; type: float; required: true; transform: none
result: 16.5 A
